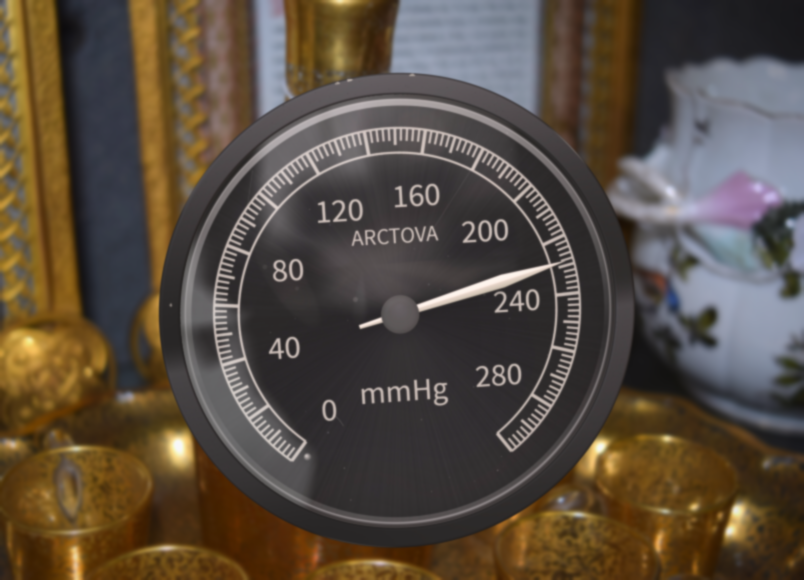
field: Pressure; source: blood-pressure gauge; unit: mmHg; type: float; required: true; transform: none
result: 228 mmHg
